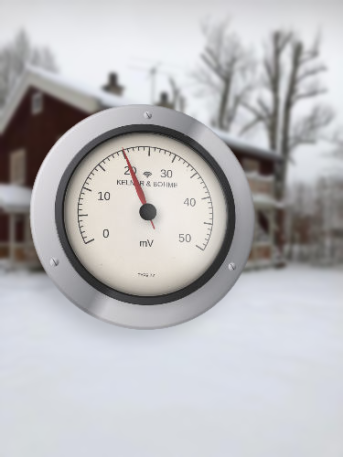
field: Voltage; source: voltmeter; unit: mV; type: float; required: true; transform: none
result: 20 mV
